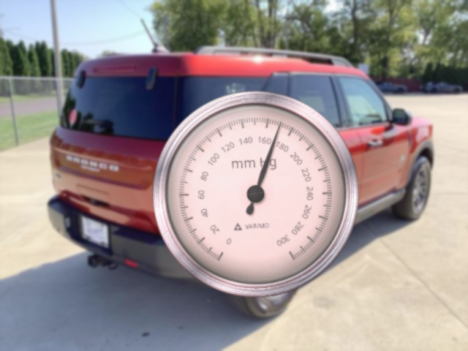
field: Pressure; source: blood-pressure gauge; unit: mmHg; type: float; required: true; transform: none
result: 170 mmHg
